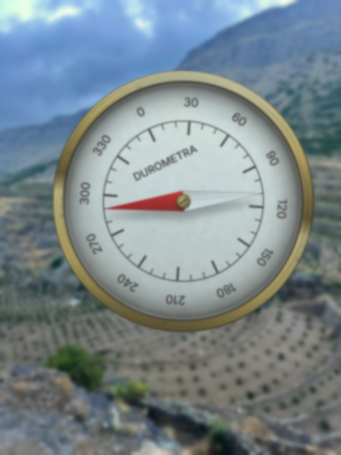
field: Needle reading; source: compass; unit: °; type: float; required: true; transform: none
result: 290 °
